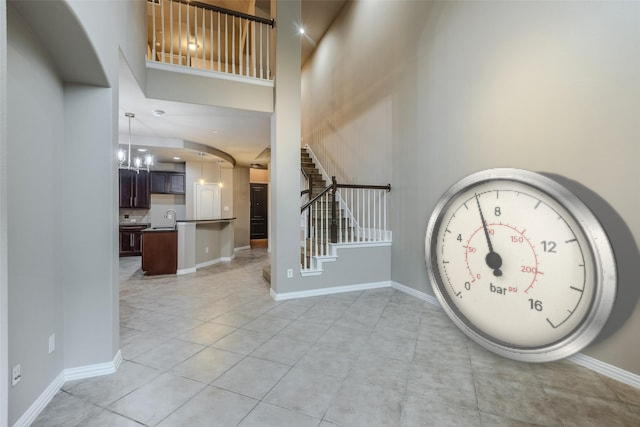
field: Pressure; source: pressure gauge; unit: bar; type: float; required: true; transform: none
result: 7 bar
